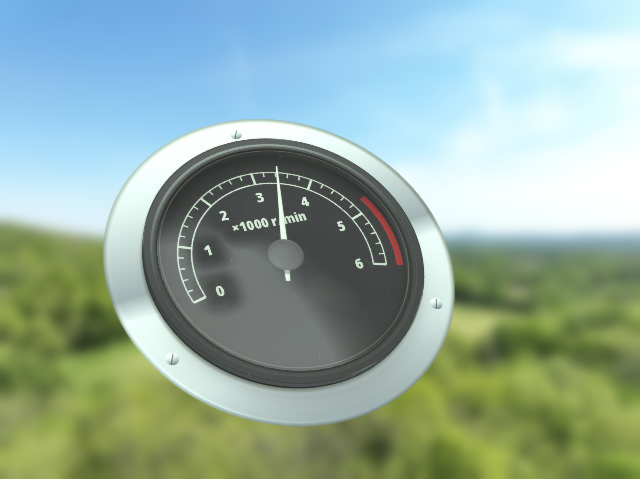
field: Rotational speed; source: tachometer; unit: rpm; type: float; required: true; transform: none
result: 3400 rpm
